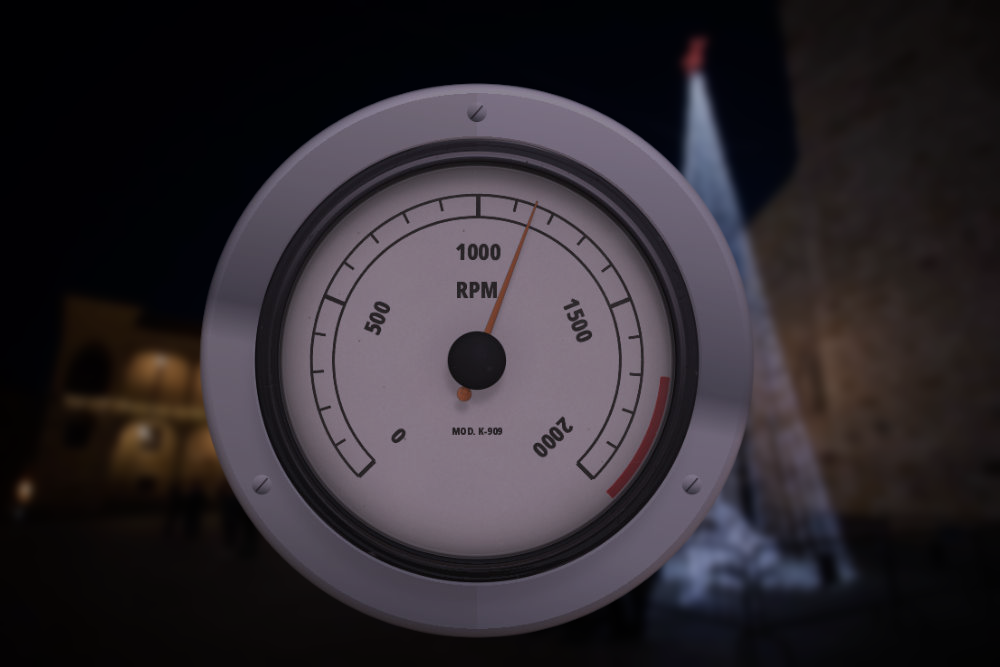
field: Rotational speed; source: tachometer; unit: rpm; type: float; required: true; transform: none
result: 1150 rpm
